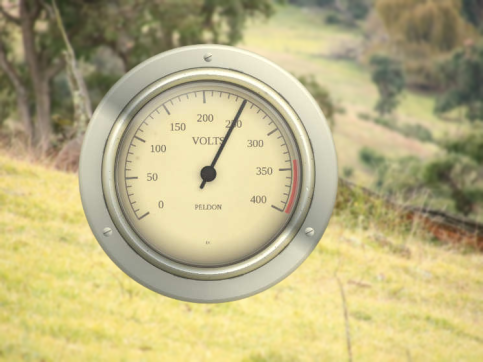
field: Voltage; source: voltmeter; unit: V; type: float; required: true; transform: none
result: 250 V
